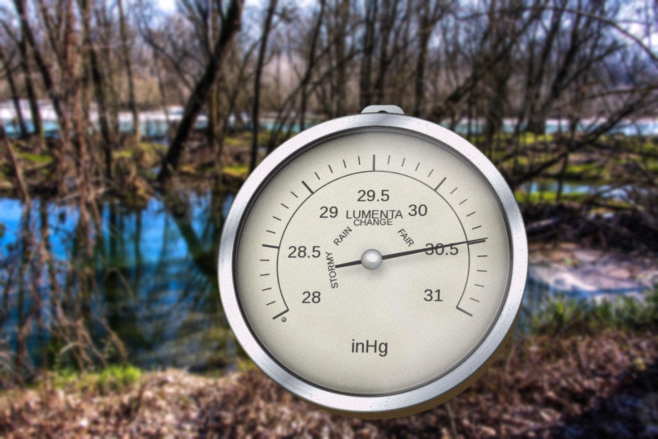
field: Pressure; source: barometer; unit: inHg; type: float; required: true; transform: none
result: 30.5 inHg
